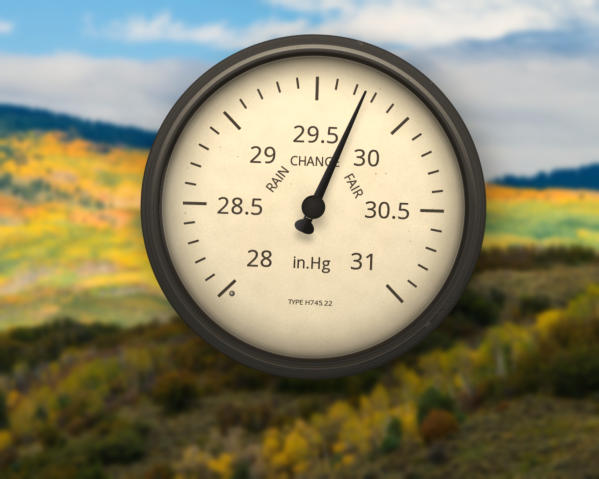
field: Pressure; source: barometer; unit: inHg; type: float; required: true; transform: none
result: 29.75 inHg
